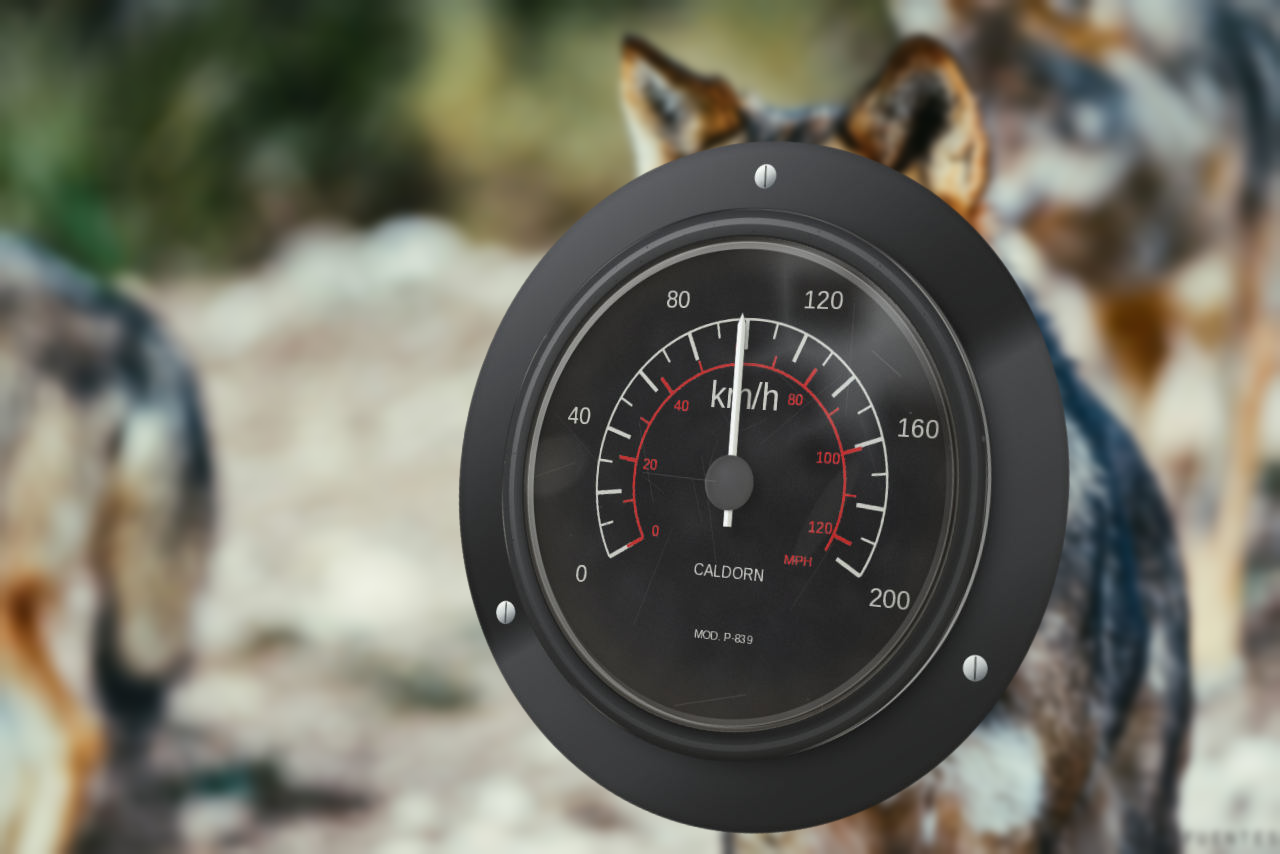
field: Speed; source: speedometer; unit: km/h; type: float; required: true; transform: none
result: 100 km/h
